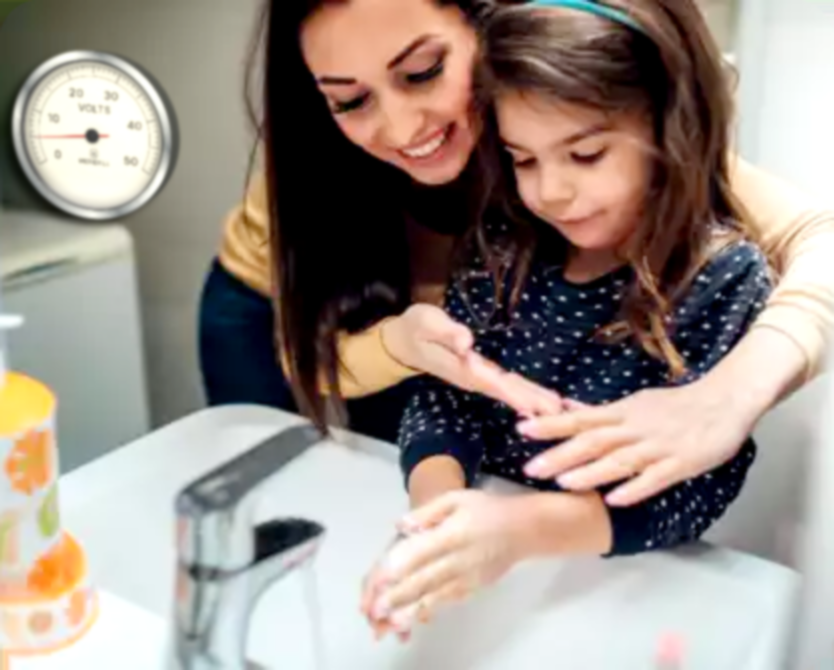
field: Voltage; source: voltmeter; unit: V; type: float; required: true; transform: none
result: 5 V
